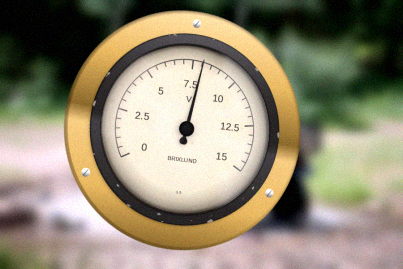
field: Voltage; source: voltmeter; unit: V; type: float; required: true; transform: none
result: 8 V
